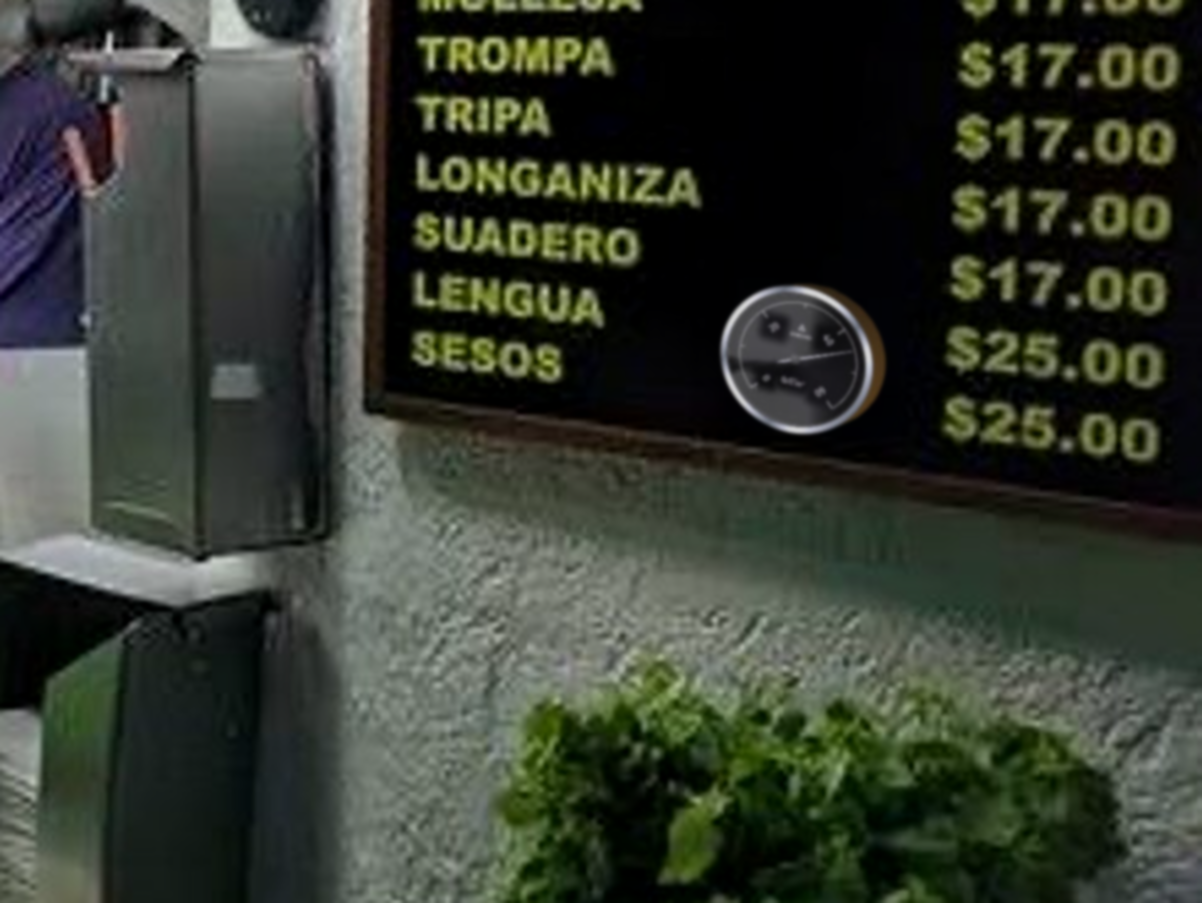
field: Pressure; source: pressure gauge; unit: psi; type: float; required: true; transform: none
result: 45 psi
